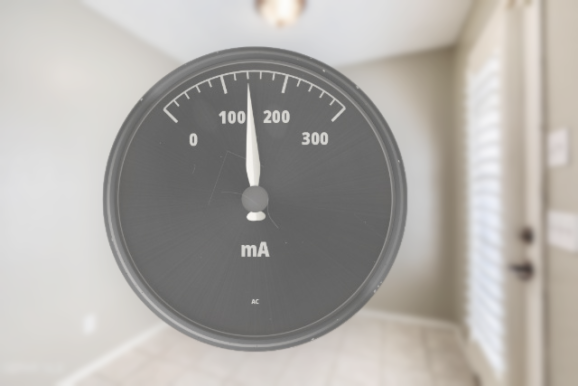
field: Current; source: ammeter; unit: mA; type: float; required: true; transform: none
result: 140 mA
